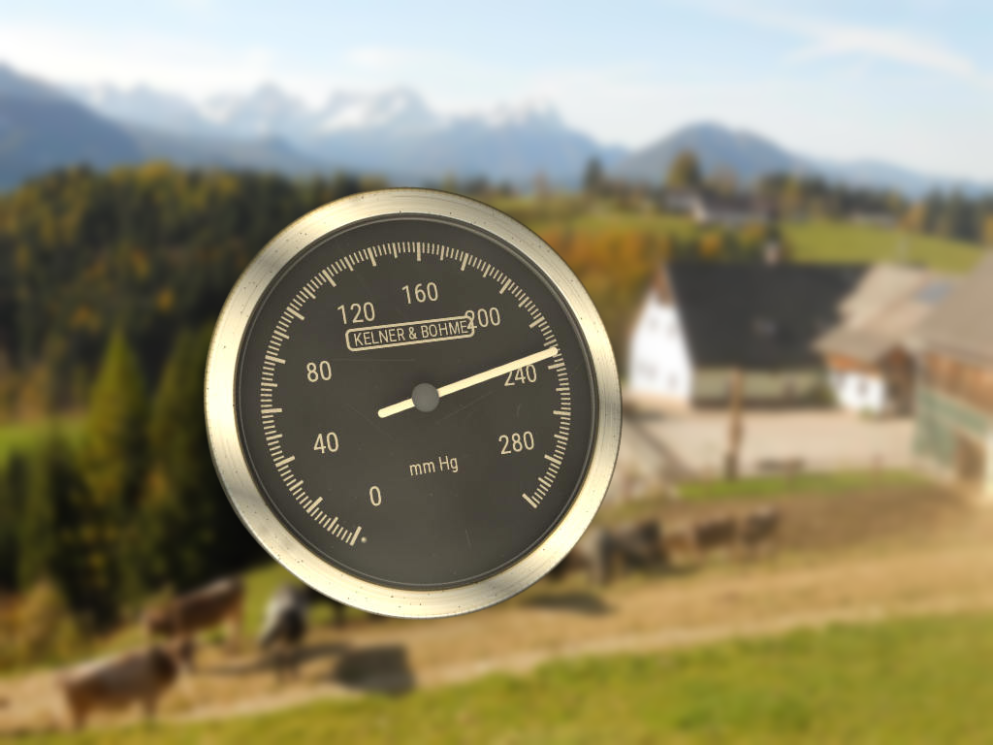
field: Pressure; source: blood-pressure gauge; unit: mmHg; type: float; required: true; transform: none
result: 234 mmHg
